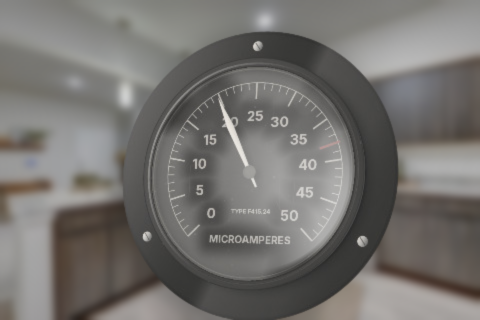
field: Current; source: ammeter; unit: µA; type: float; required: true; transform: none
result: 20 µA
